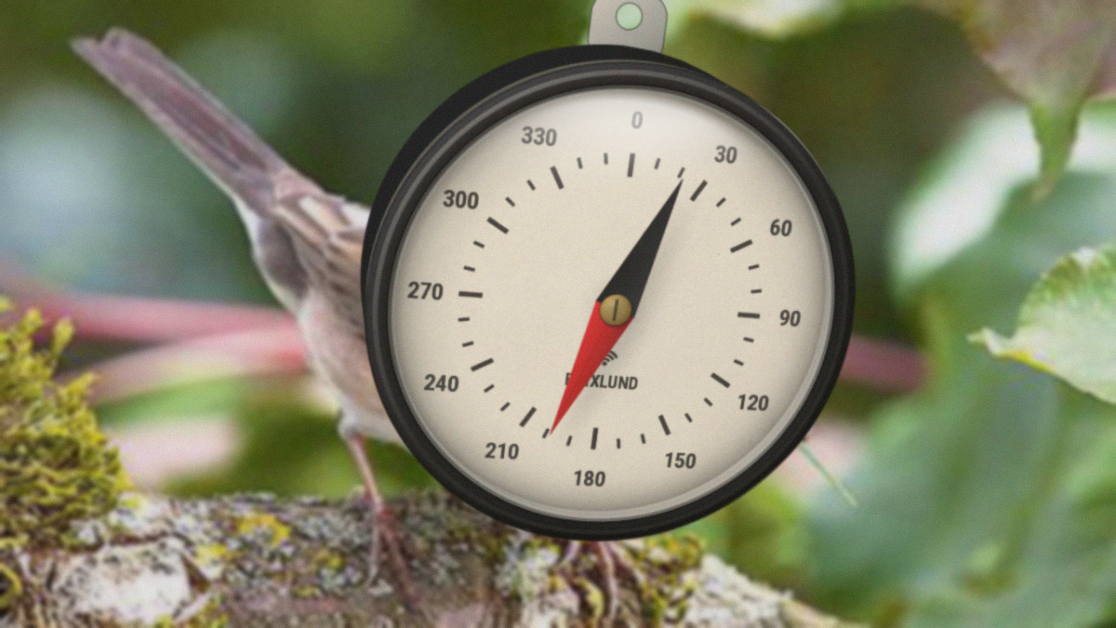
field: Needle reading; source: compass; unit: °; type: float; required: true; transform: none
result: 200 °
